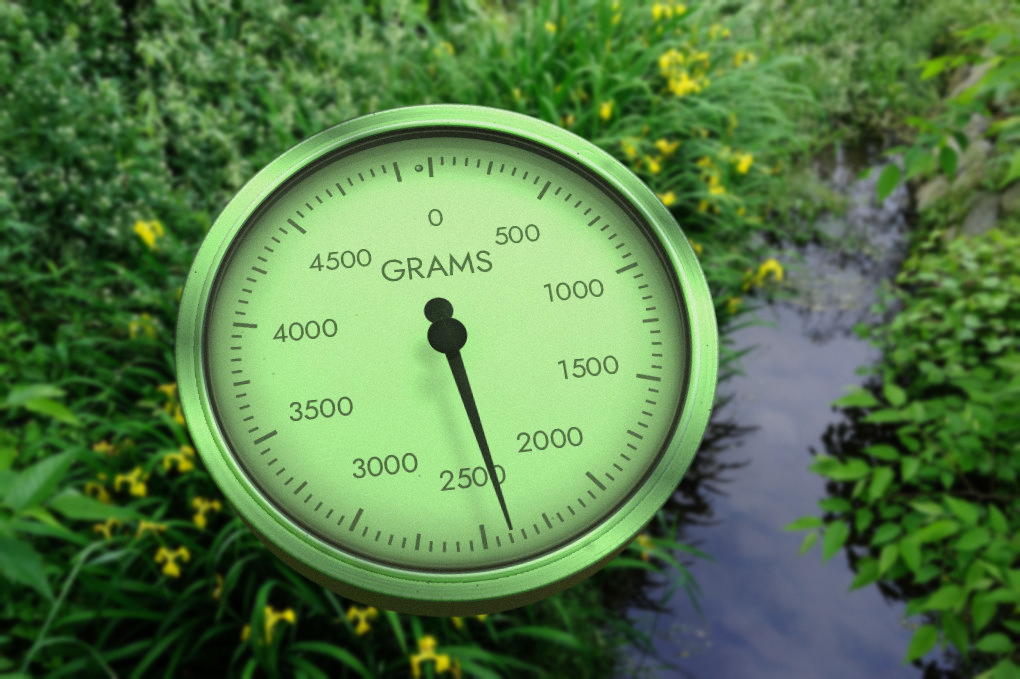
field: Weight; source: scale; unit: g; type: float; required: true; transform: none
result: 2400 g
